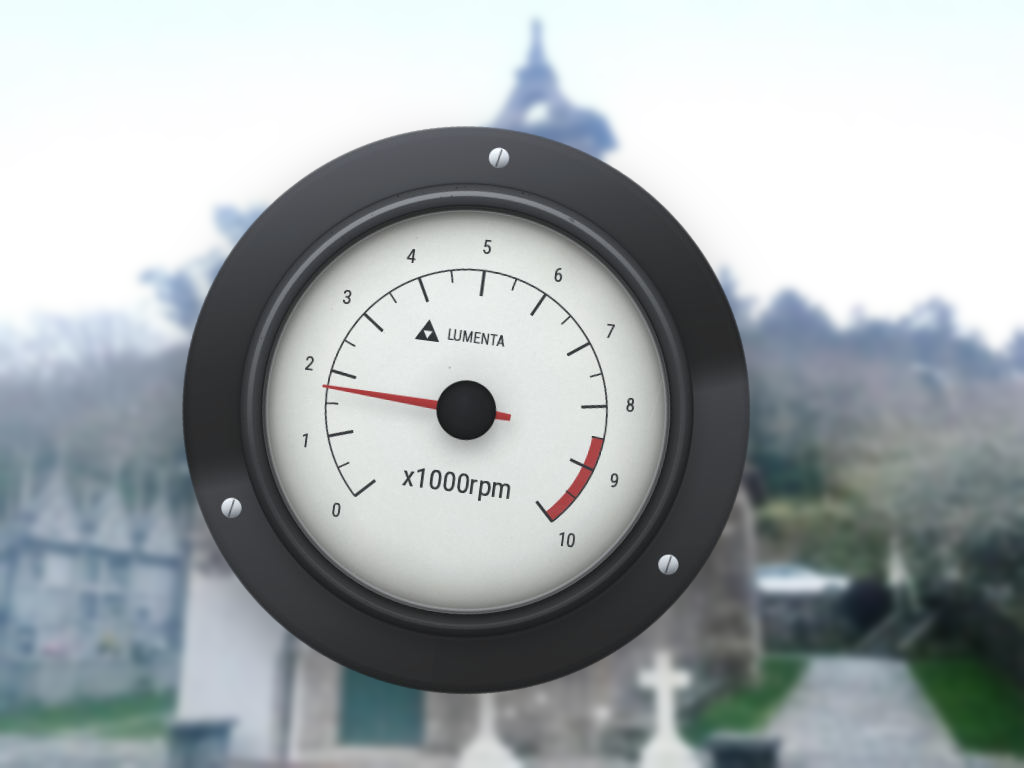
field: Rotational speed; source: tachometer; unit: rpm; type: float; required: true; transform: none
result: 1750 rpm
